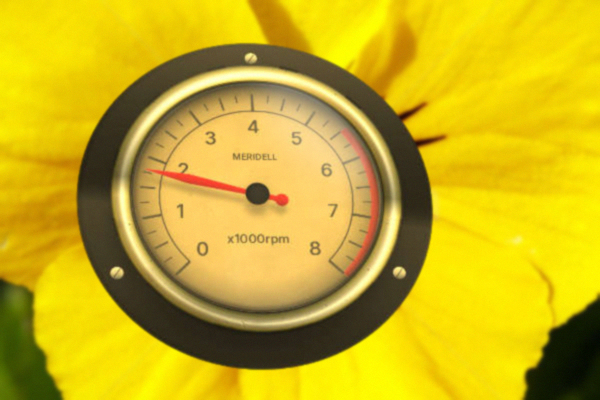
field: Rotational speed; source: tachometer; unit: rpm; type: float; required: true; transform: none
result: 1750 rpm
